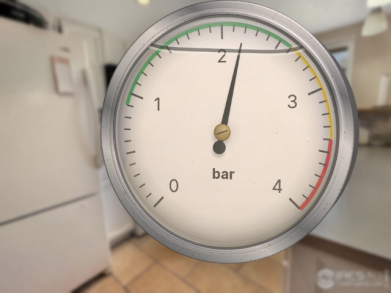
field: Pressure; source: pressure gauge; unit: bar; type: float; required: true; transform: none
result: 2.2 bar
